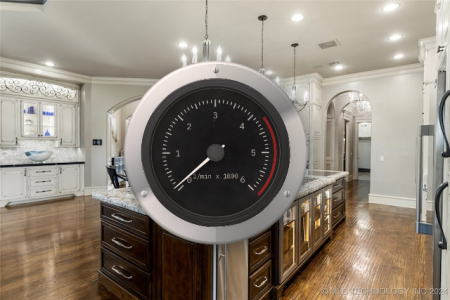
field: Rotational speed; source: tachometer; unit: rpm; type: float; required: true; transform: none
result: 100 rpm
